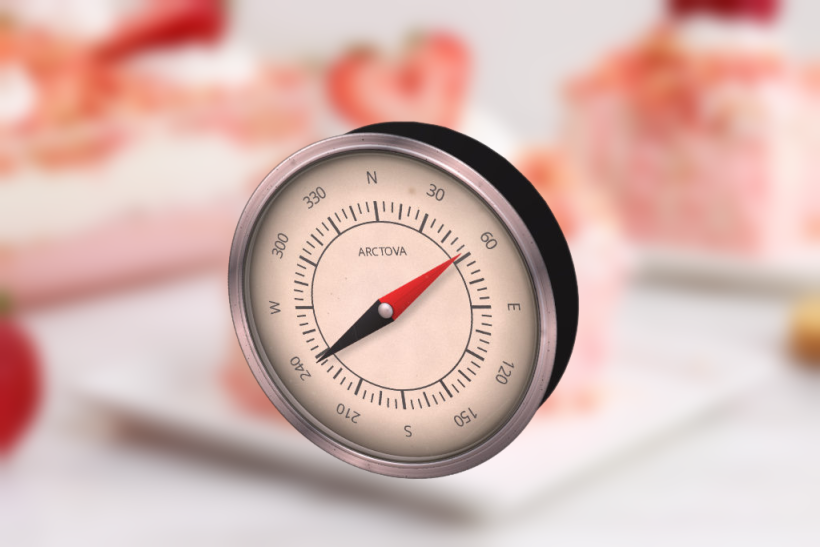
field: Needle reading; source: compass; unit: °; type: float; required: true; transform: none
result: 57.5 °
